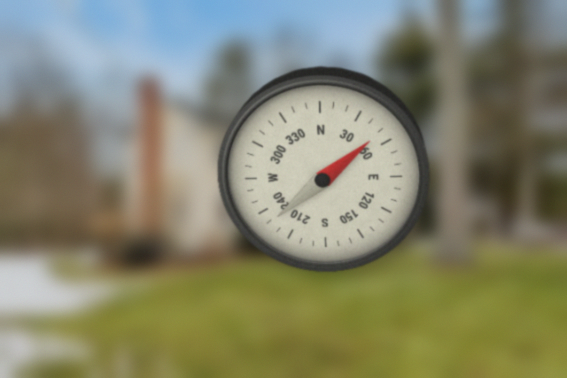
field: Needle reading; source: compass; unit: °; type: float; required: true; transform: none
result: 50 °
